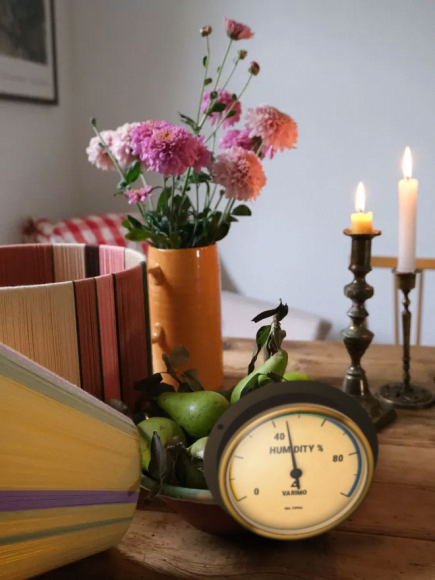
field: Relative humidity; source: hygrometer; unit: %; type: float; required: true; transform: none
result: 45 %
